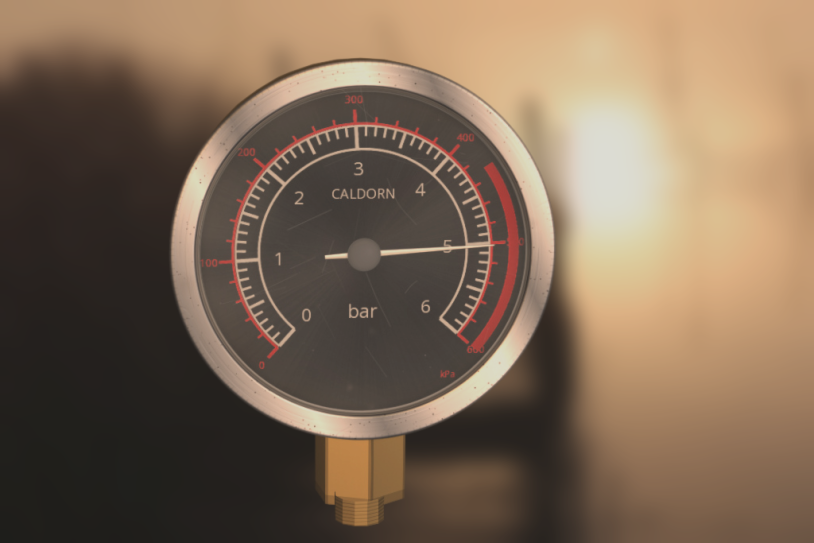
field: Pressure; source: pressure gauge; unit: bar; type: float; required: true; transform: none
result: 5 bar
